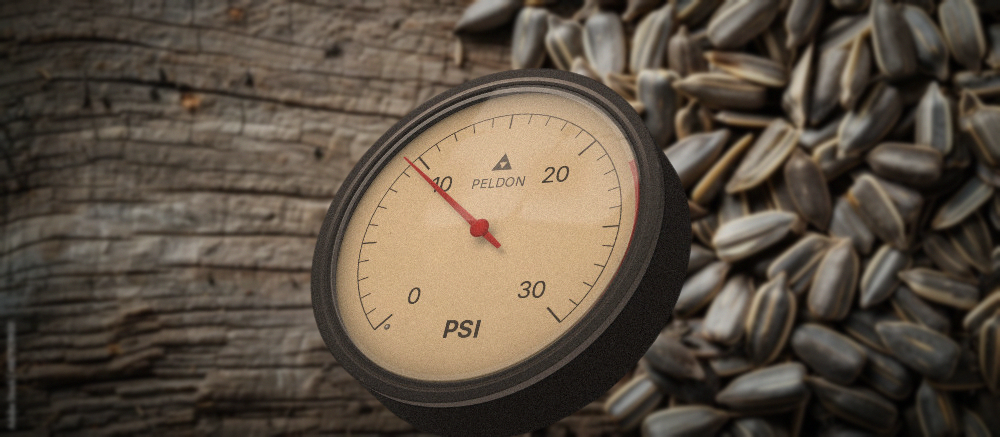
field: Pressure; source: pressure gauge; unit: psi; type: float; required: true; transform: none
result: 9.5 psi
